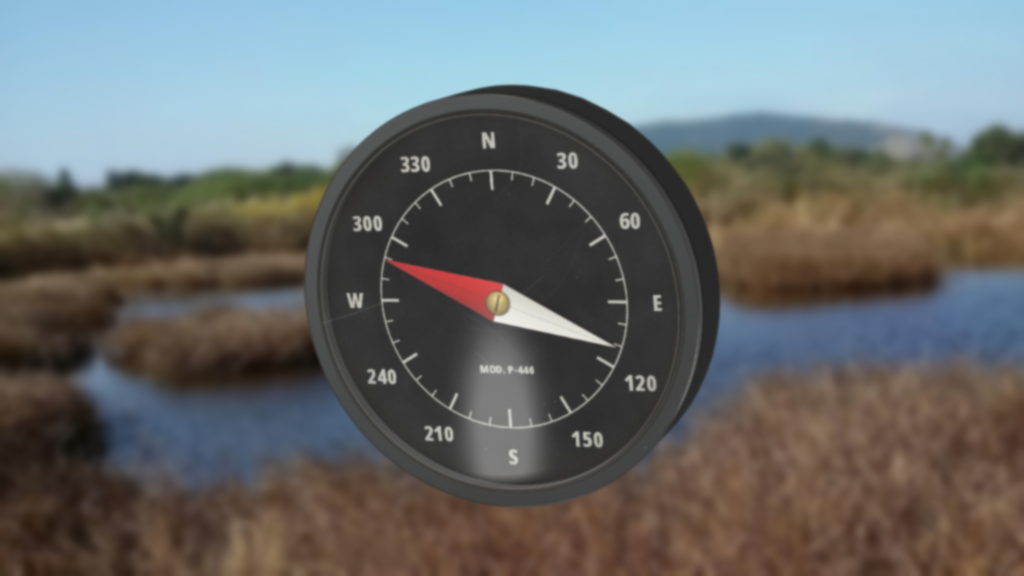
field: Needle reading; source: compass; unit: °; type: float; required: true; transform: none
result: 290 °
